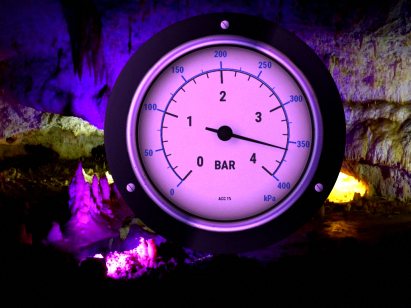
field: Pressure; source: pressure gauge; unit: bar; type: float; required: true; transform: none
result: 3.6 bar
